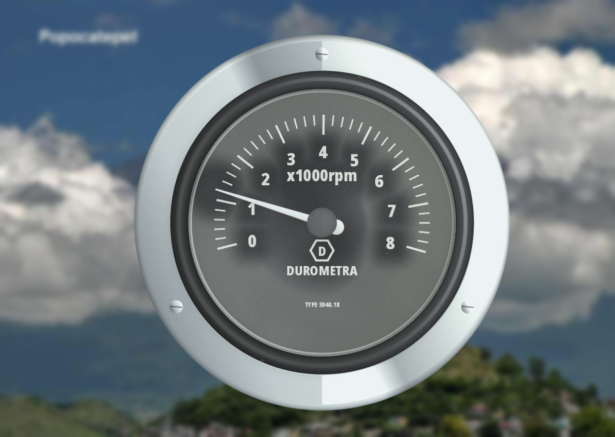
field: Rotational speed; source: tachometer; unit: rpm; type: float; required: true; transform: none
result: 1200 rpm
